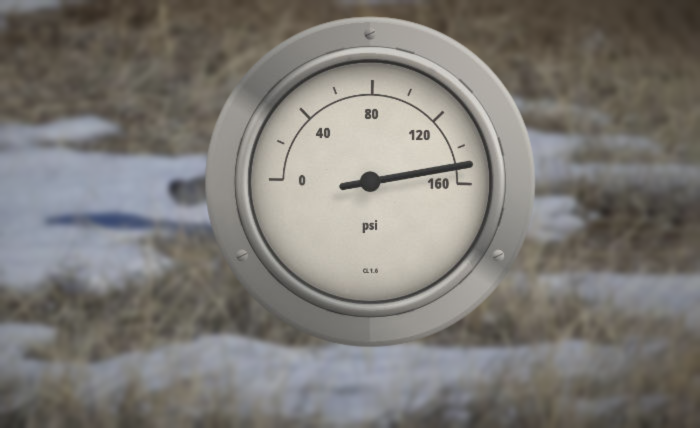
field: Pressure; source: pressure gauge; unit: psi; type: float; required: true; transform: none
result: 150 psi
